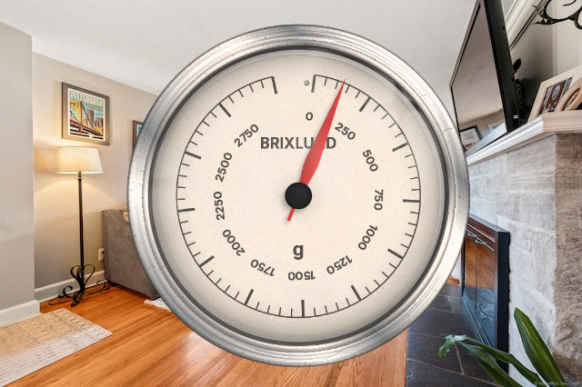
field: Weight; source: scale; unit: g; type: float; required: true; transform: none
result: 125 g
